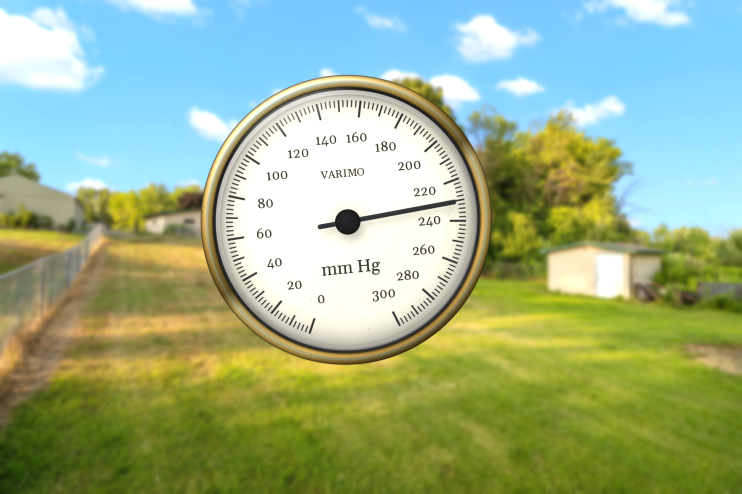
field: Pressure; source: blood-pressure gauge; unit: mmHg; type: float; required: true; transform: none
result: 230 mmHg
